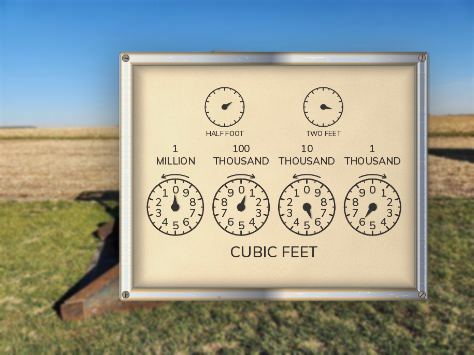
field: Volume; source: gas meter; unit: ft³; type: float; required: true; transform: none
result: 5600 ft³
